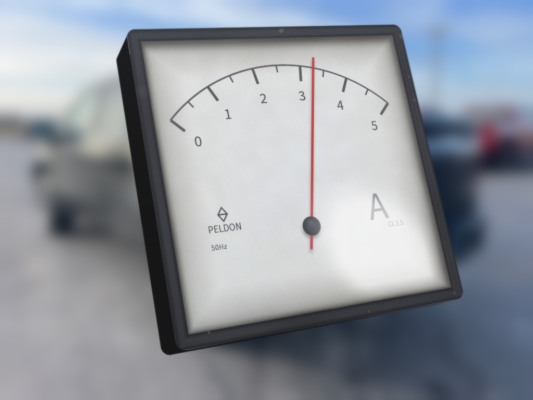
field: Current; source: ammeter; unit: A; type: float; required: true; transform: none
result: 3.25 A
